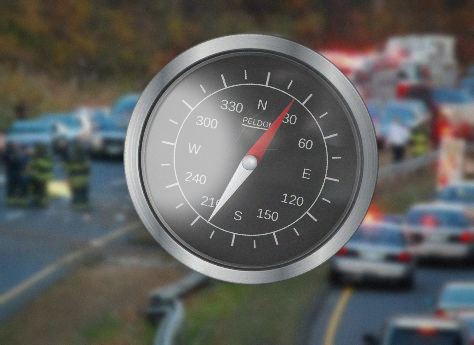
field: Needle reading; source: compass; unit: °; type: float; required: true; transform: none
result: 22.5 °
